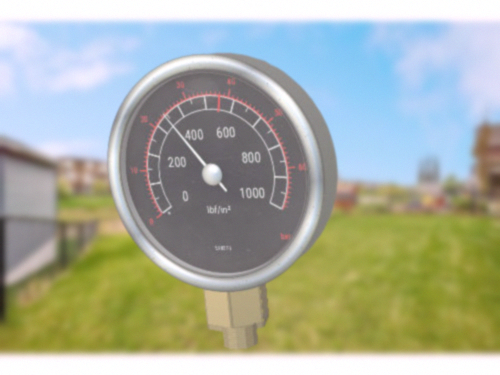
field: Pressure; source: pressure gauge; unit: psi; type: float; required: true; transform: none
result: 350 psi
